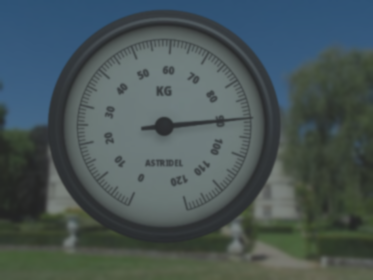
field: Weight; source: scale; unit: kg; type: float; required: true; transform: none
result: 90 kg
